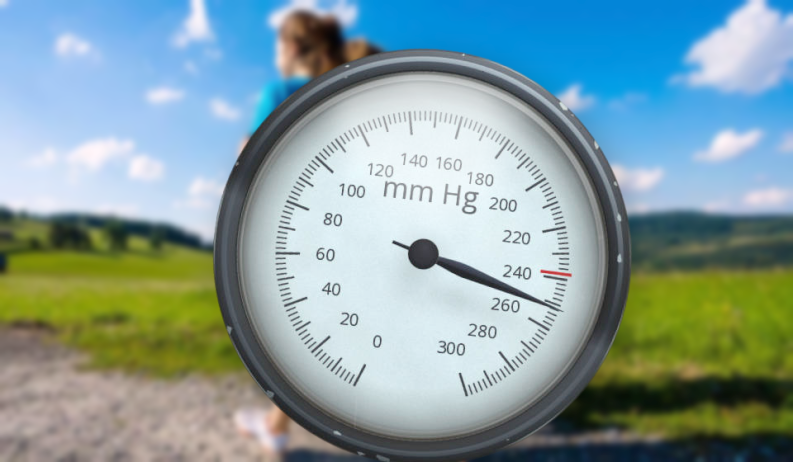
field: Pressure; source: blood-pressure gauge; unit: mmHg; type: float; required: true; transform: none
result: 252 mmHg
